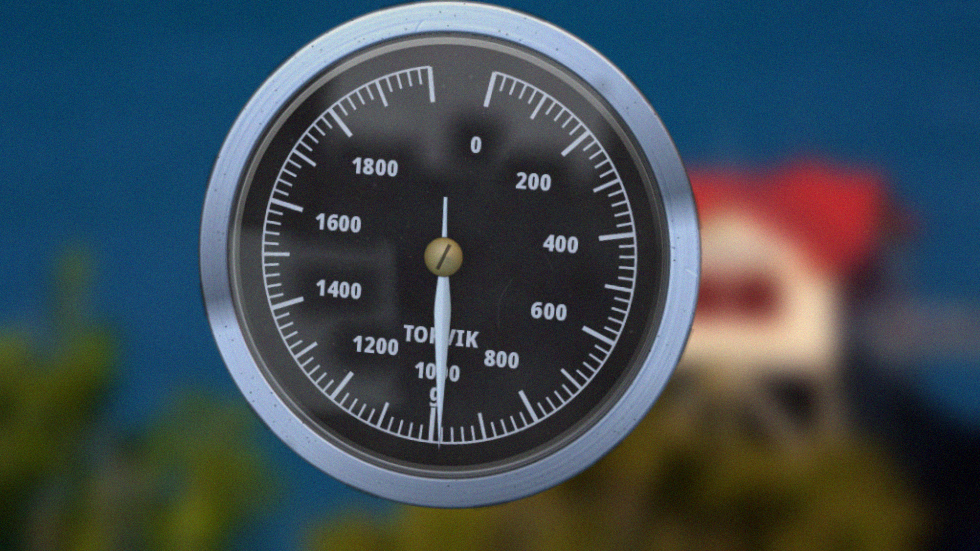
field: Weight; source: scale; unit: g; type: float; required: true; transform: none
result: 980 g
